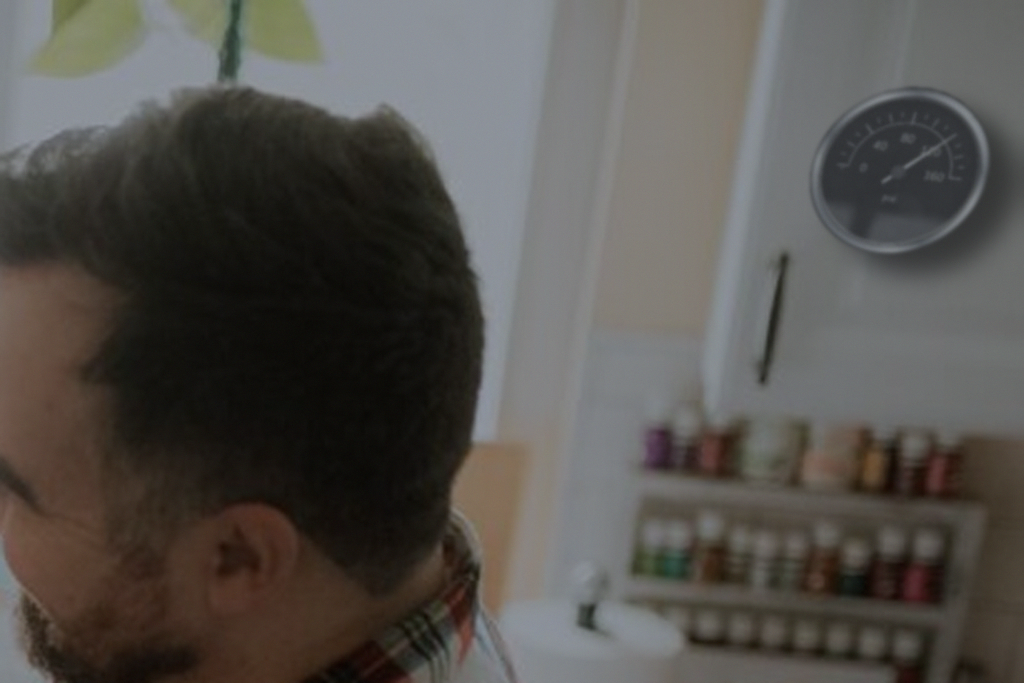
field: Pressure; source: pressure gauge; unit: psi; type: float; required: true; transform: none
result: 120 psi
